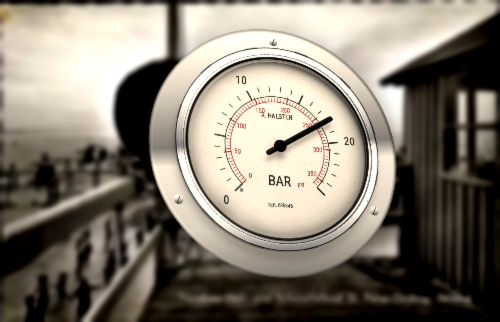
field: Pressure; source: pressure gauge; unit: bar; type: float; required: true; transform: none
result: 18 bar
